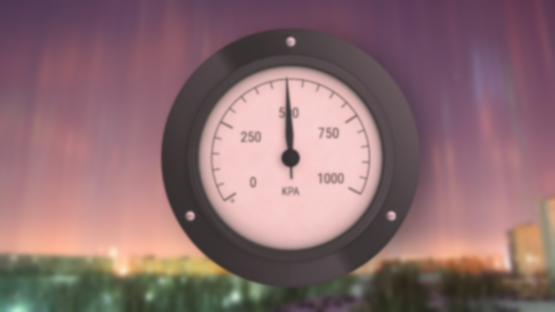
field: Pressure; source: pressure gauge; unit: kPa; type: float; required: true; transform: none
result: 500 kPa
